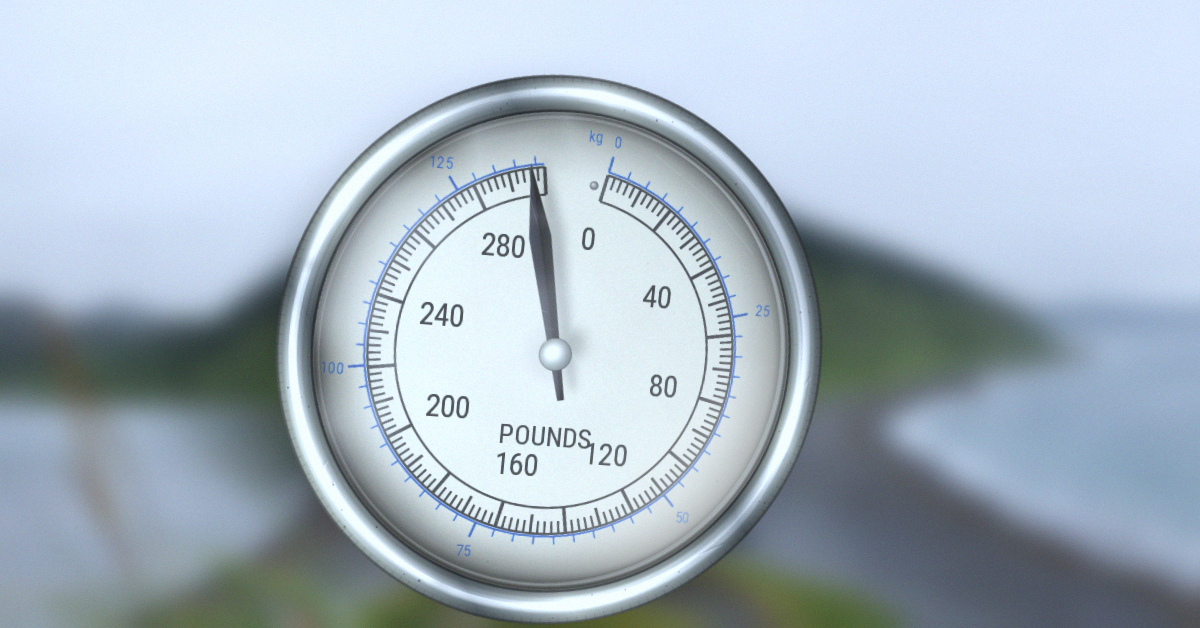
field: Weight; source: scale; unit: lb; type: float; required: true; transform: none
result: 296 lb
